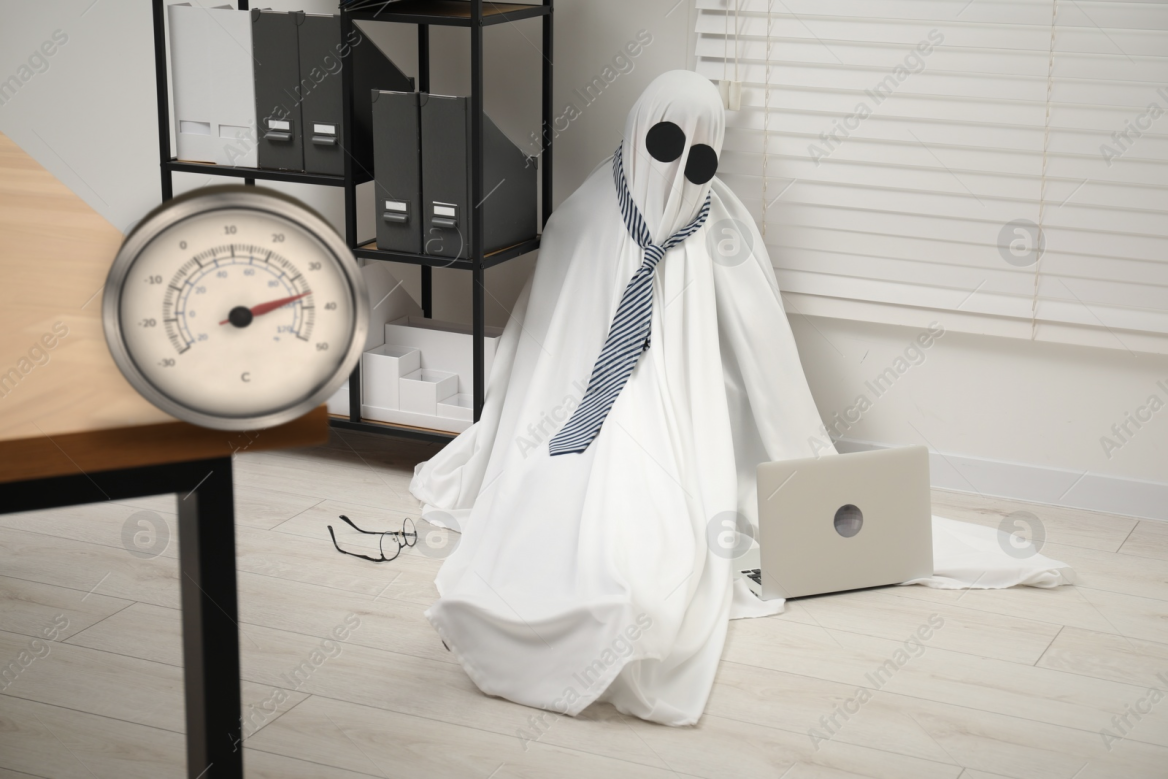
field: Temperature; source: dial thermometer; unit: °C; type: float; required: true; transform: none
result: 35 °C
